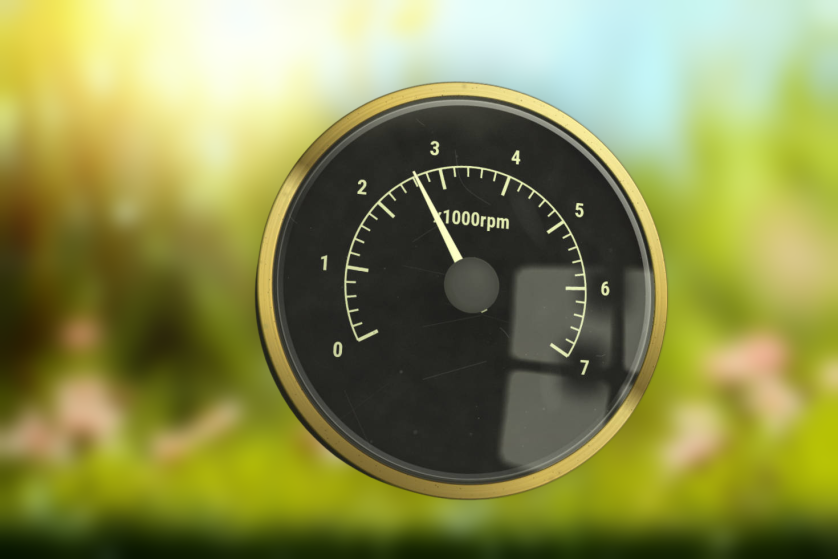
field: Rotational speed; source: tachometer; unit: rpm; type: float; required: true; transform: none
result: 2600 rpm
